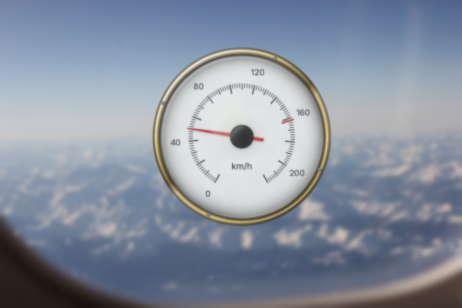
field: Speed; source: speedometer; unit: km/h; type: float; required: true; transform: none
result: 50 km/h
